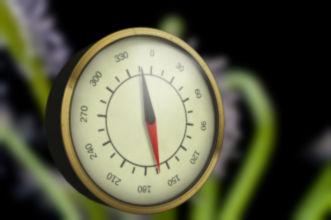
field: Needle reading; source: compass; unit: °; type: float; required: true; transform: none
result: 165 °
